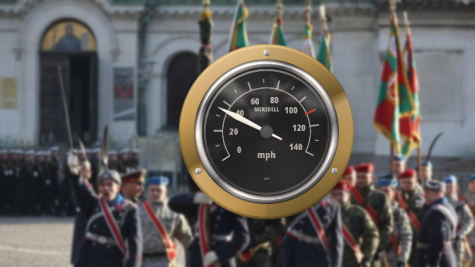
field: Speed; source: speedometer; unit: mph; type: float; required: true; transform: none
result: 35 mph
